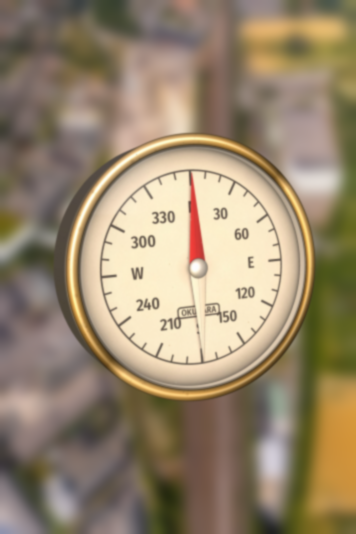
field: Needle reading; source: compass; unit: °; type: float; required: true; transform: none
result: 0 °
